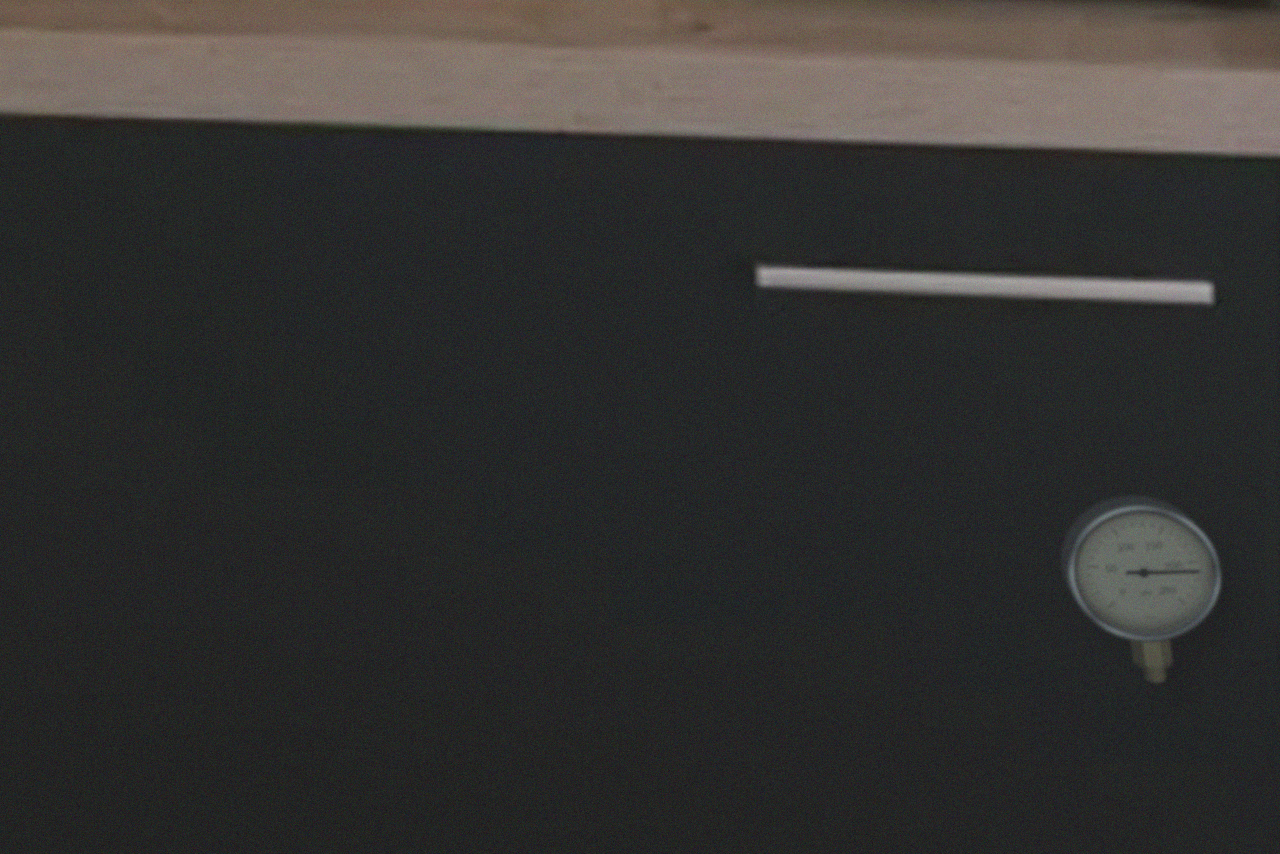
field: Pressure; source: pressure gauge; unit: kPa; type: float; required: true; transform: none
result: 210 kPa
